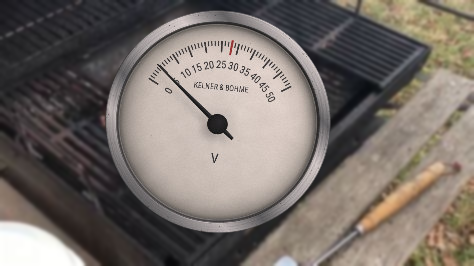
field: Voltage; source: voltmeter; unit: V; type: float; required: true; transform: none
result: 5 V
